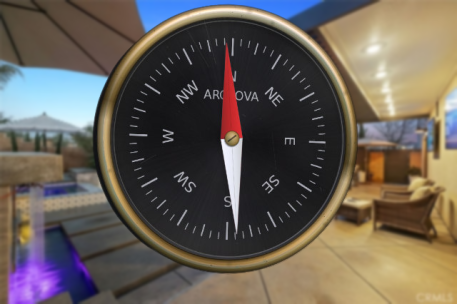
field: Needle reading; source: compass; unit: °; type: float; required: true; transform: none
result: 355 °
